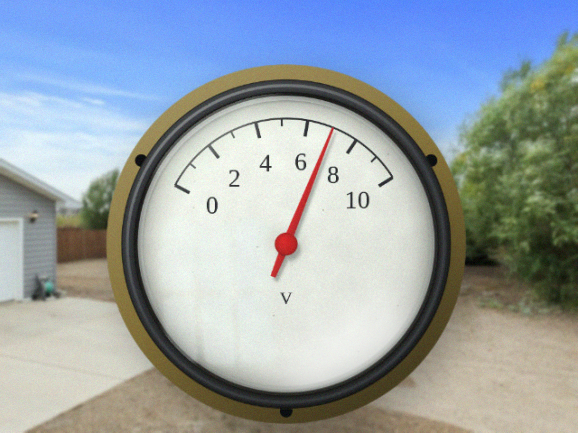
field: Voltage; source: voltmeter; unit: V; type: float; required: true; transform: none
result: 7 V
